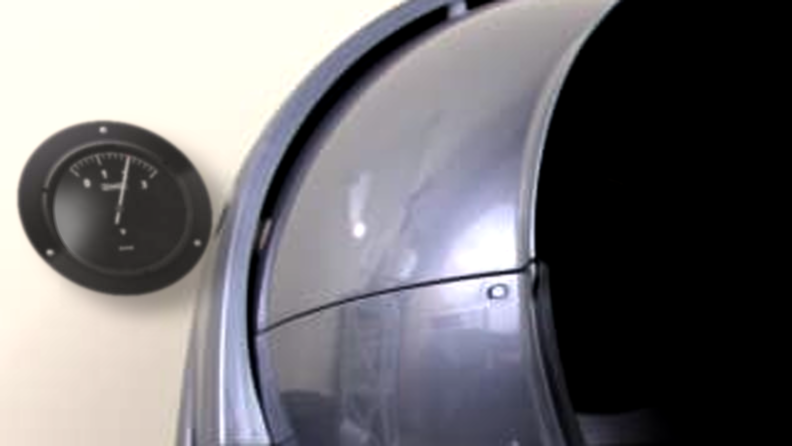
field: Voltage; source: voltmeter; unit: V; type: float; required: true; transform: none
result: 2 V
